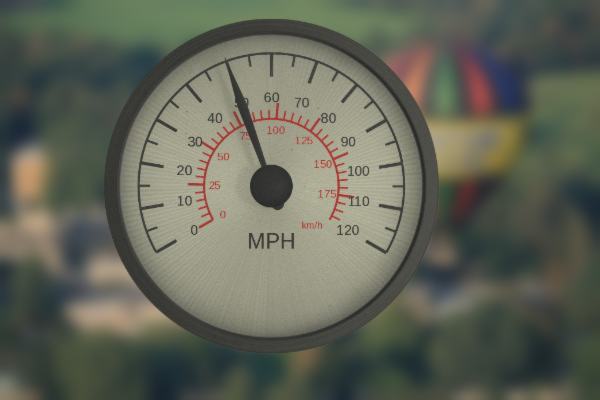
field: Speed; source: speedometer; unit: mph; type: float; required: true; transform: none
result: 50 mph
